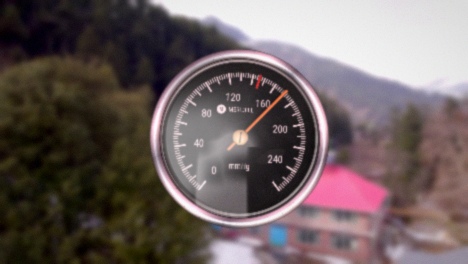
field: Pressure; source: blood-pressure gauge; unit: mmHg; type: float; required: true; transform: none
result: 170 mmHg
